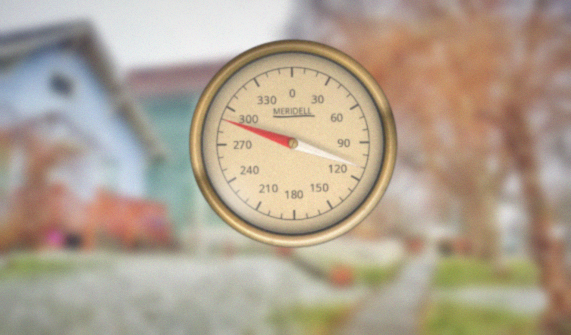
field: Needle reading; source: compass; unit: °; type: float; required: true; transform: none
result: 290 °
